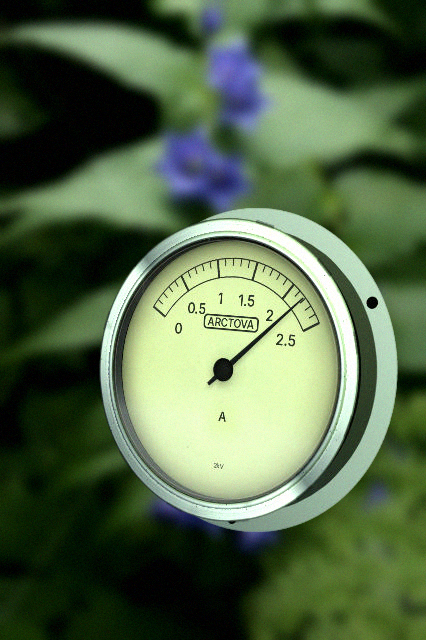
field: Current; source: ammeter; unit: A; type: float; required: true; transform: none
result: 2.2 A
